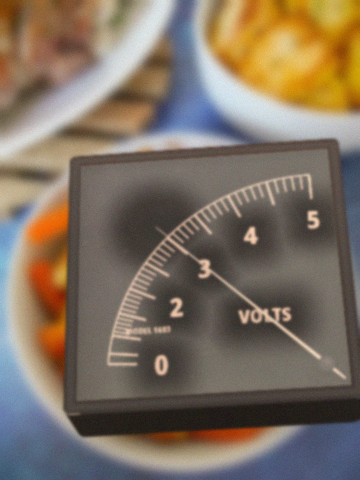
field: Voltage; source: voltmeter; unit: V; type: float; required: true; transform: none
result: 3 V
